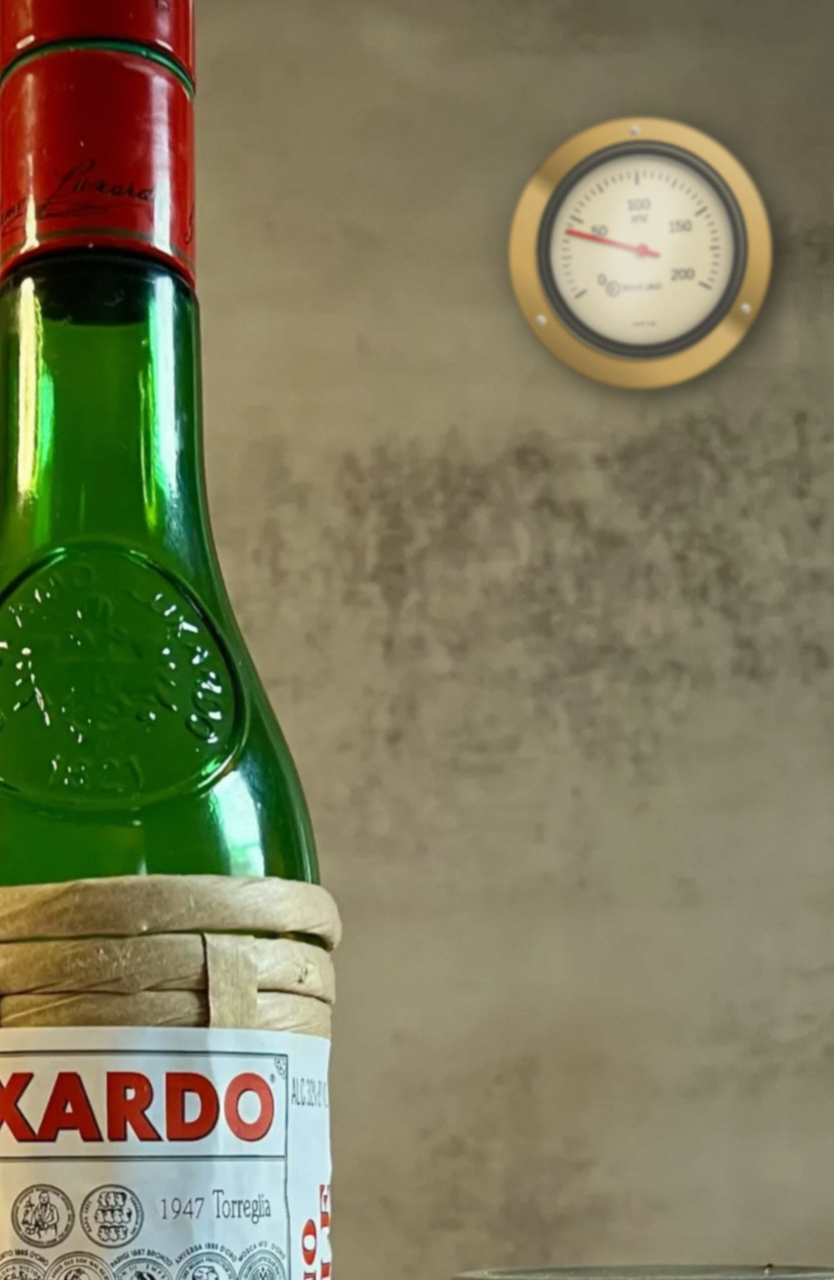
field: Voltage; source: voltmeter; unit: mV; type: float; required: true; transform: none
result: 40 mV
